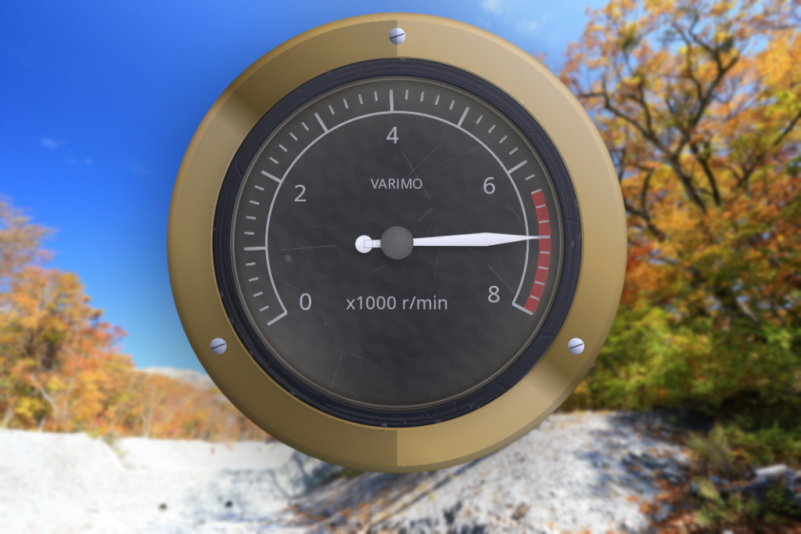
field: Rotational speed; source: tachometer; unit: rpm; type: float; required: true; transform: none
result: 7000 rpm
